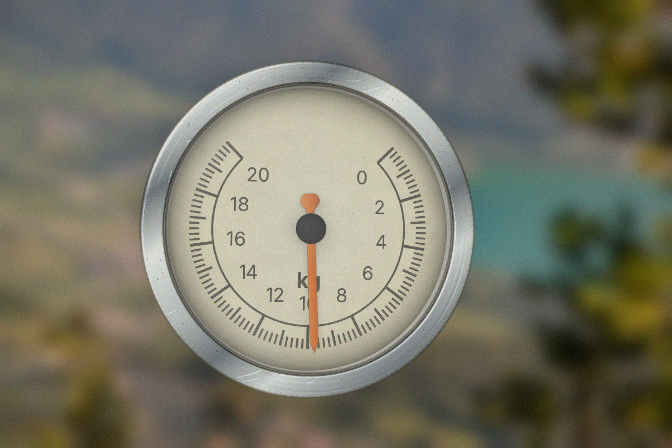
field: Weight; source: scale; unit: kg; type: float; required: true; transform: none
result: 9.8 kg
